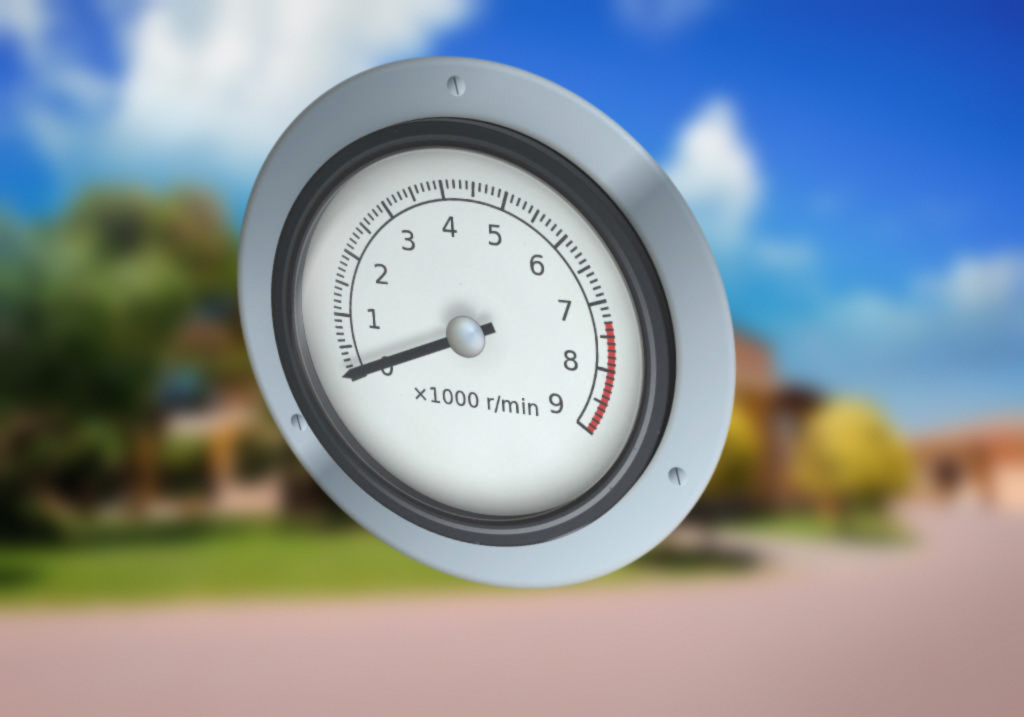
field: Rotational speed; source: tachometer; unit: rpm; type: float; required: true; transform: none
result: 100 rpm
